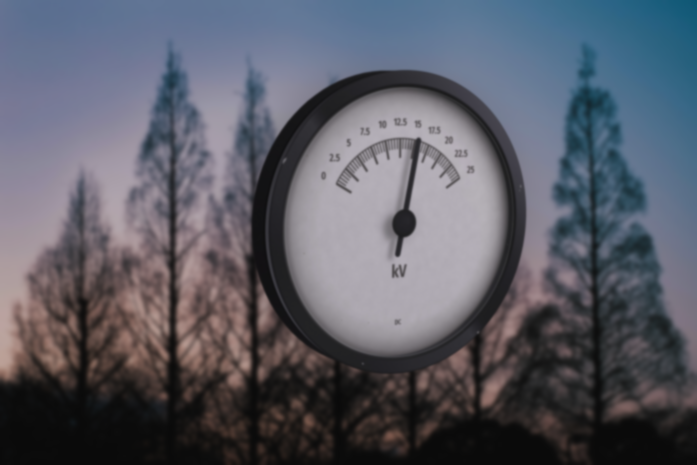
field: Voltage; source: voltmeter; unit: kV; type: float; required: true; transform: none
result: 15 kV
